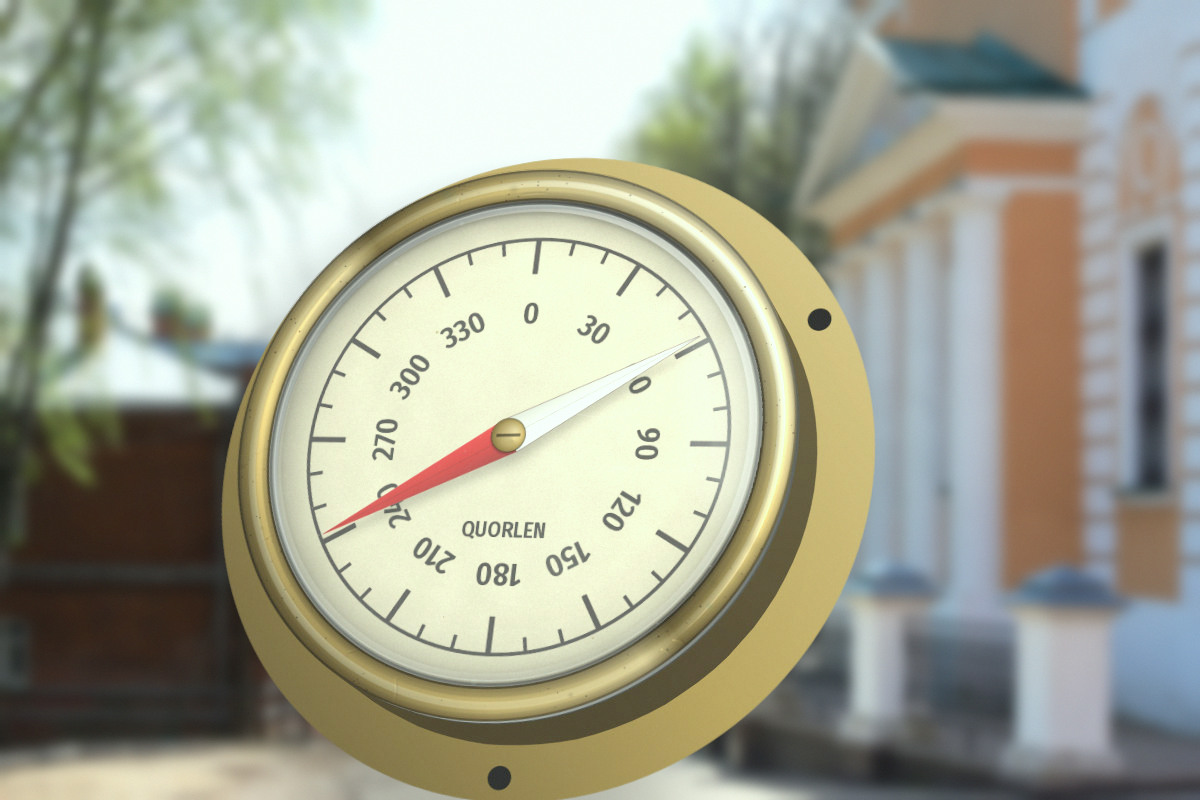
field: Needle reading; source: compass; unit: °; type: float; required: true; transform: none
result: 240 °
